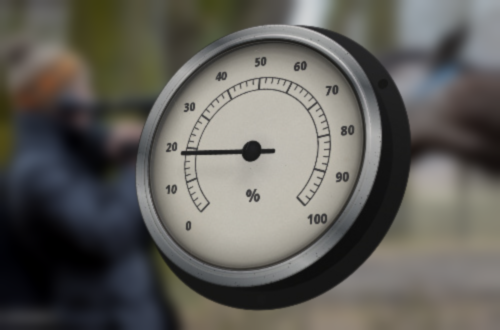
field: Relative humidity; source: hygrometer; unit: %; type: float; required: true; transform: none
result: 18 %
